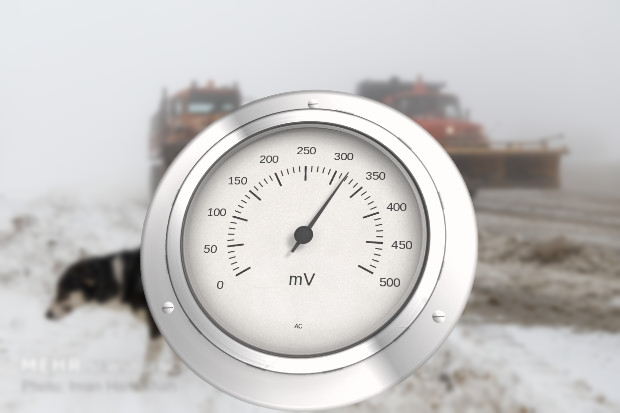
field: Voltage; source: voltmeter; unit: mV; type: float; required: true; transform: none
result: 320 mV
